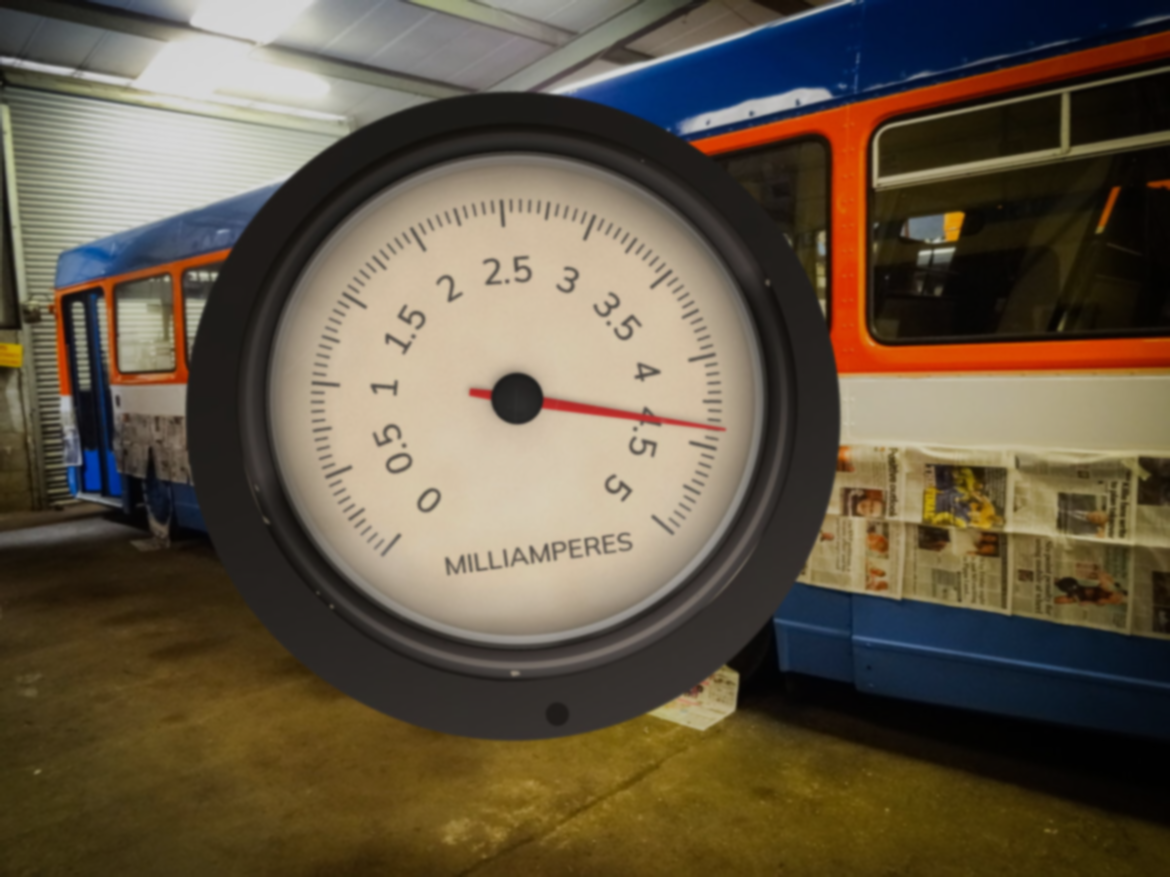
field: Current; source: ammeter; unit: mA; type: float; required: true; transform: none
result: 4.4 mA
